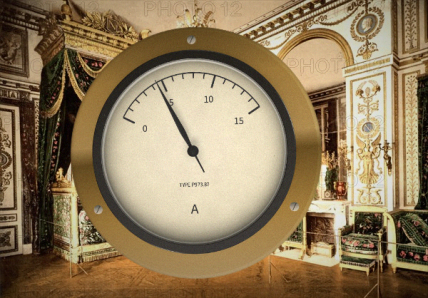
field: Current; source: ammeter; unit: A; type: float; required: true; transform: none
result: 4.5 A
